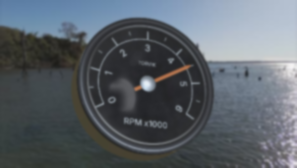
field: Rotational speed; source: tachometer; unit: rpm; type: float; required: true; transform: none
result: 4500 rpm
